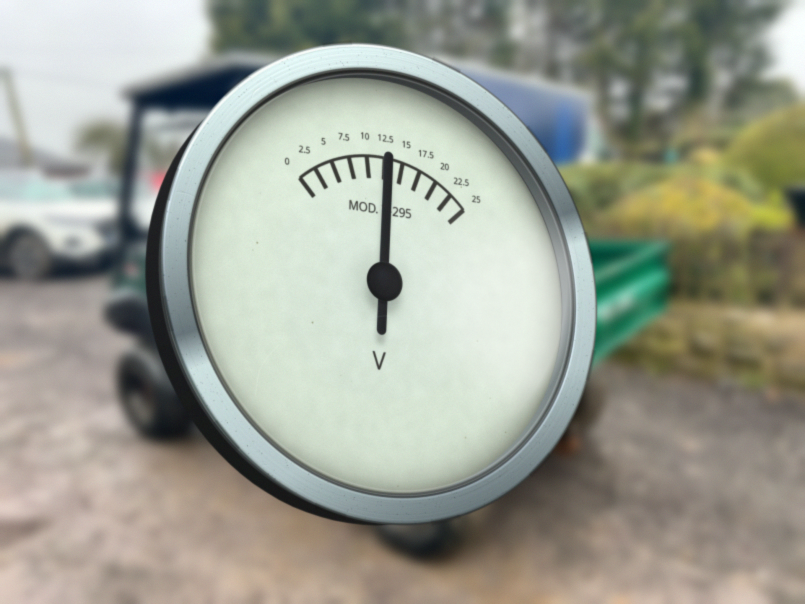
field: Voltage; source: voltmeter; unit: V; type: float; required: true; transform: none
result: 12.5 V
